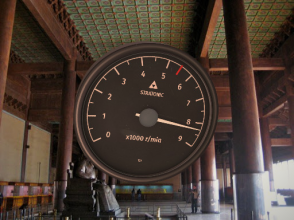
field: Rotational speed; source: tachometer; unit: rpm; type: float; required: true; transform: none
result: 8250 rpm
